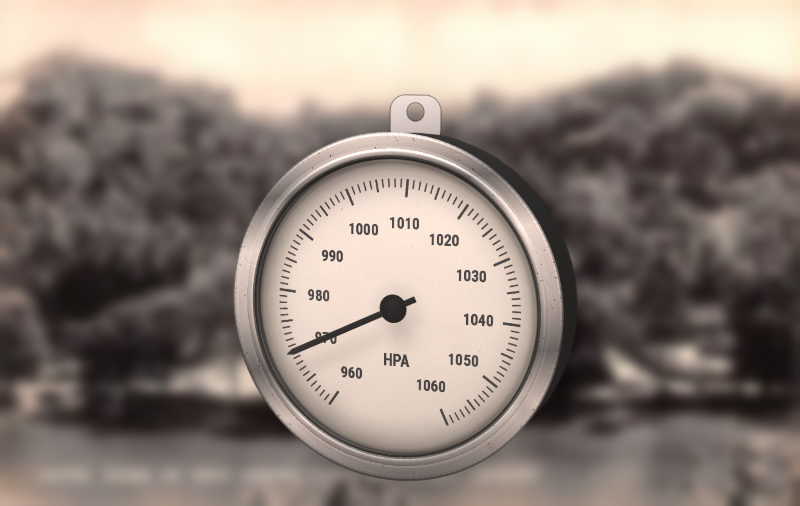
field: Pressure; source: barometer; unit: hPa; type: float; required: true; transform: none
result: 970 hPa
